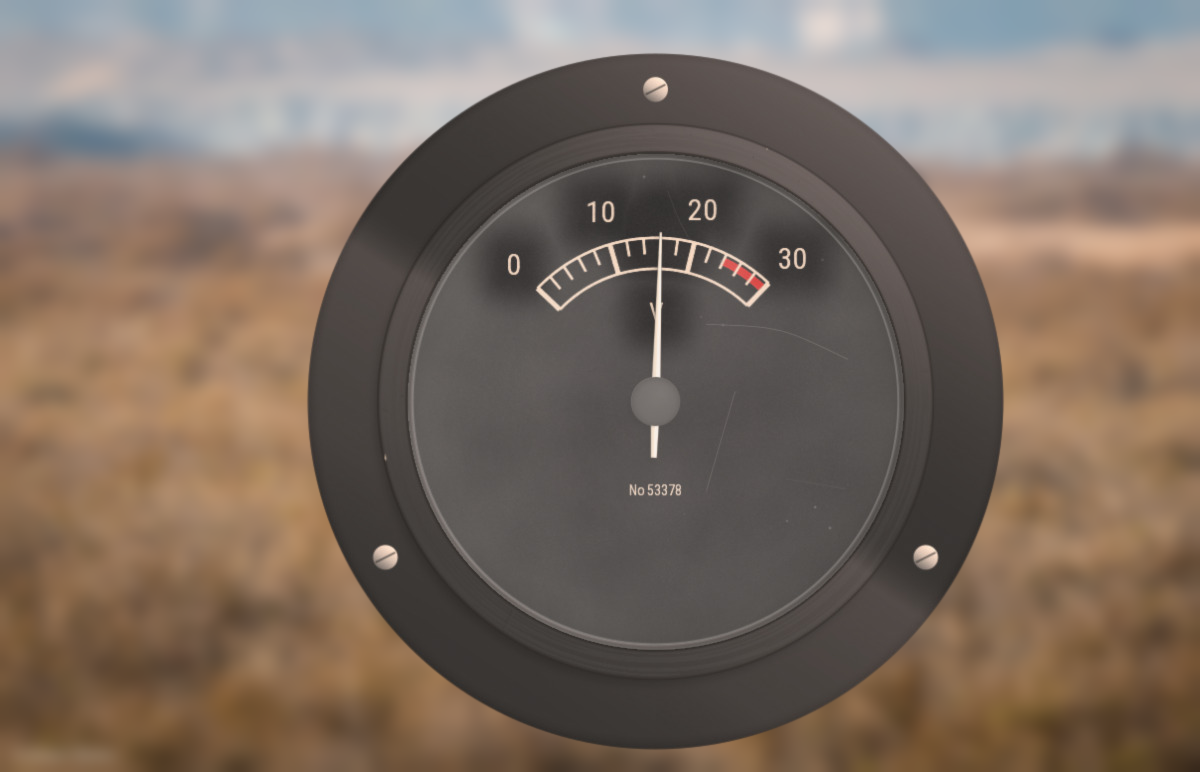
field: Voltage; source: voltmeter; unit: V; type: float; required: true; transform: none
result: 16 V
